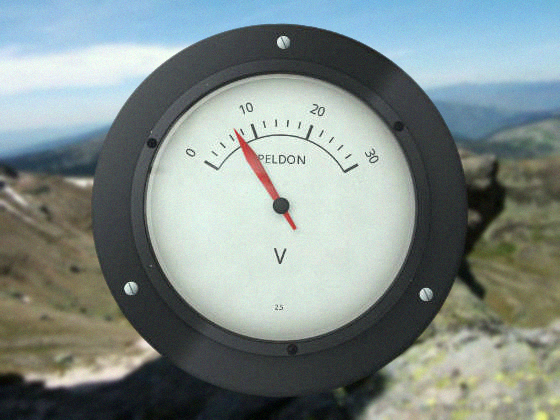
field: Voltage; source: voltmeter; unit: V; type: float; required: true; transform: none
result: 7 V
